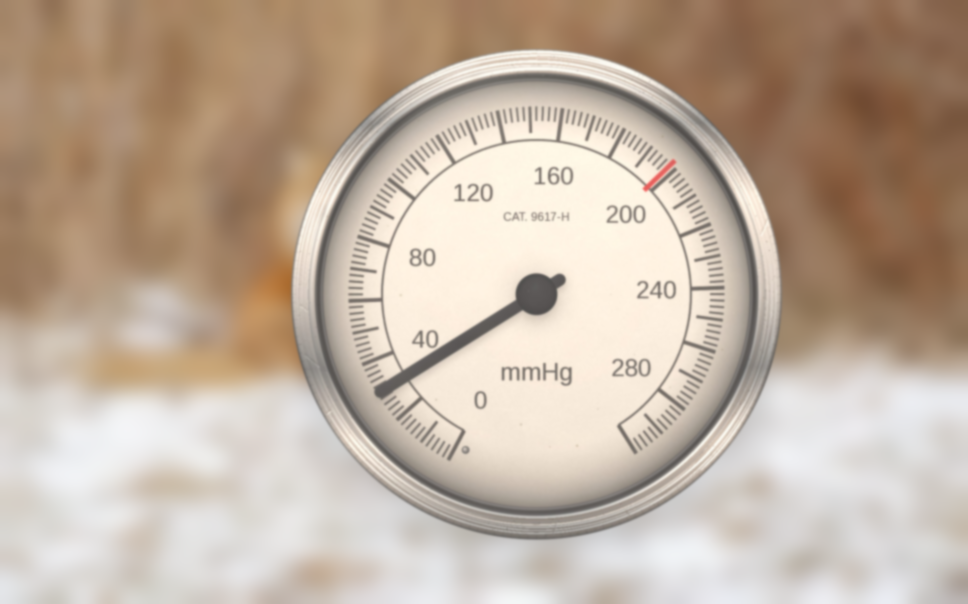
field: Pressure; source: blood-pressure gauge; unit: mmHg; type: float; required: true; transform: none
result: 30 mmHg
